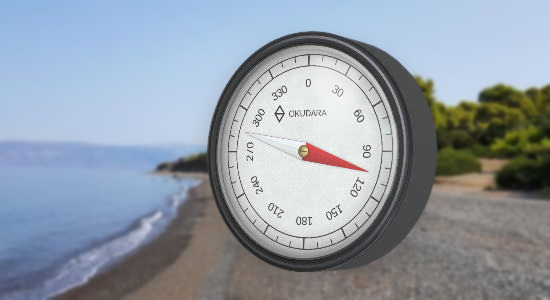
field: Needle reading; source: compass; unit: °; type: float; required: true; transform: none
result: 105 °
